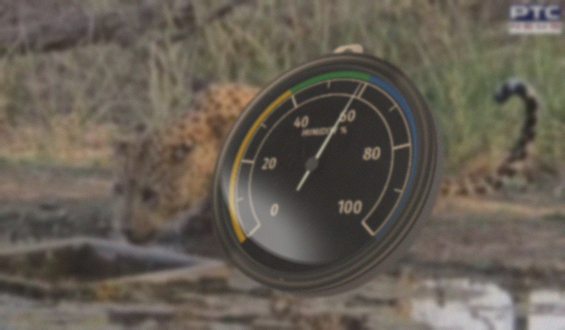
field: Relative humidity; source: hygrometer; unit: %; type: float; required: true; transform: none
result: 60 %
